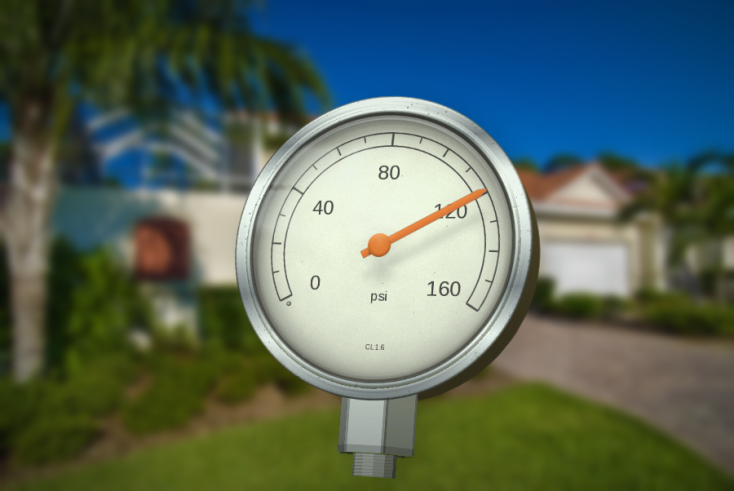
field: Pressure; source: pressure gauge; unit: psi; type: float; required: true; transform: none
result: 120 psi
